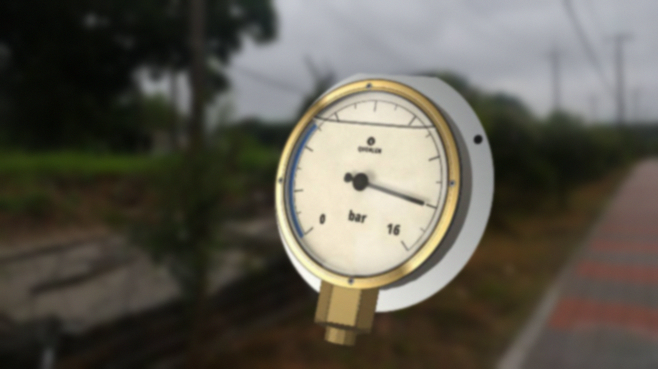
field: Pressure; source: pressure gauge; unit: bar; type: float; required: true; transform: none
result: 14 bar
